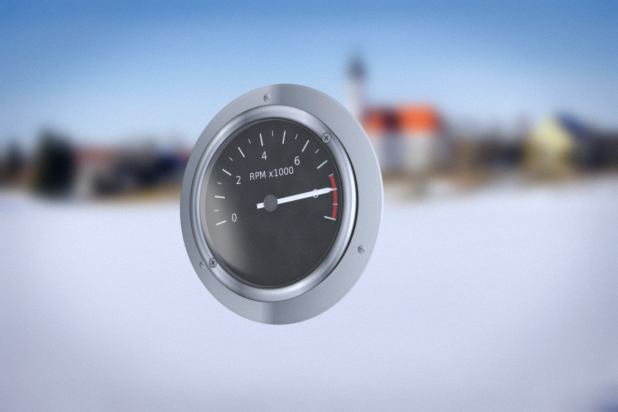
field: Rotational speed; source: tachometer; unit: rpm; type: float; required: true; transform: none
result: 8000 rpm
